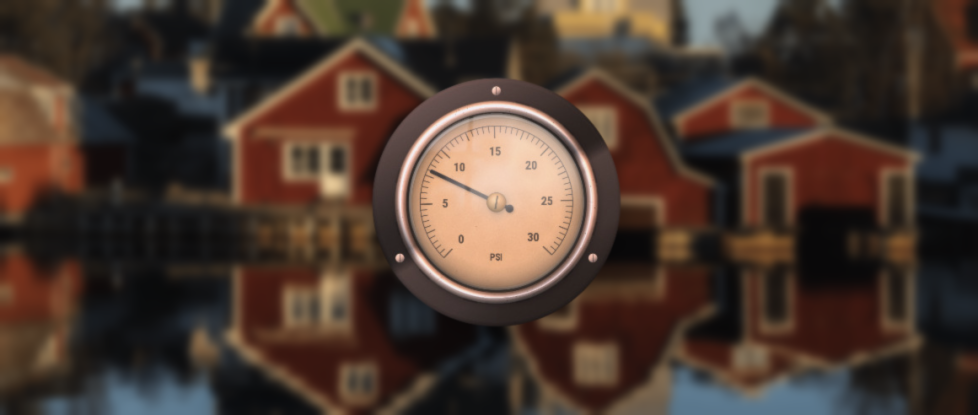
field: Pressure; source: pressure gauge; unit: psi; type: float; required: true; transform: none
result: 8 psi
